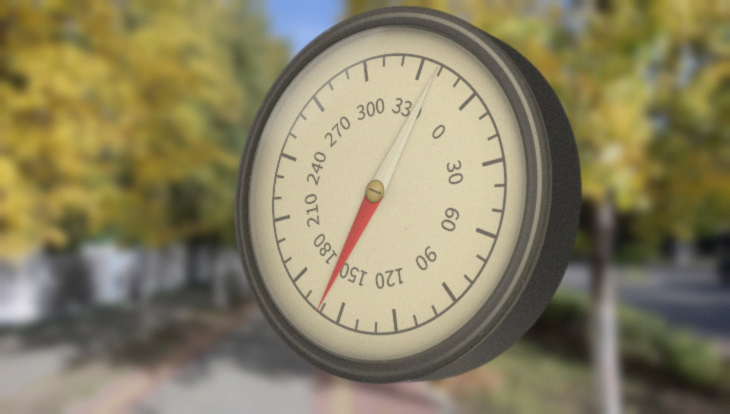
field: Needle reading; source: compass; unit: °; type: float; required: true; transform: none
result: 160 °
